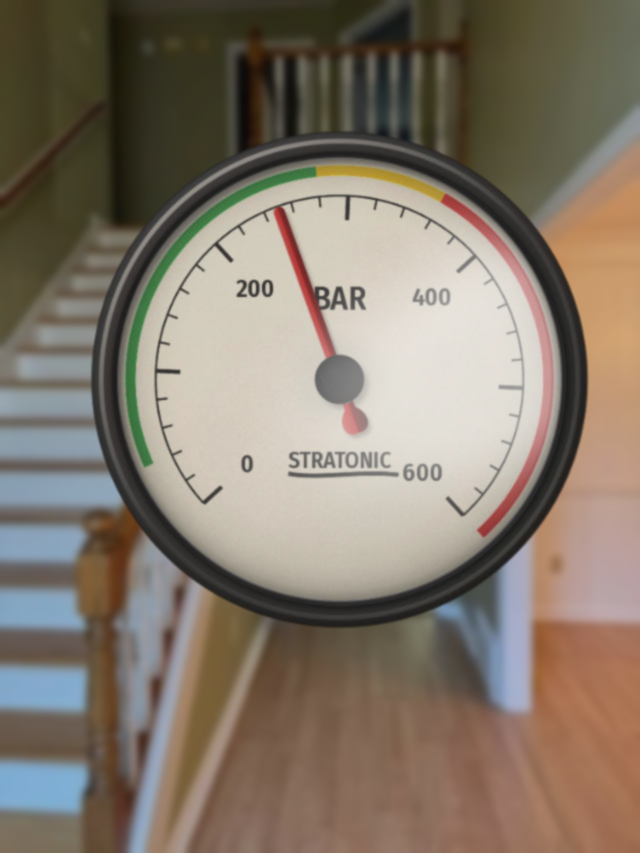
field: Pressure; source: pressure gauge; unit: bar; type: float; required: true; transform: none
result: 250 bar
